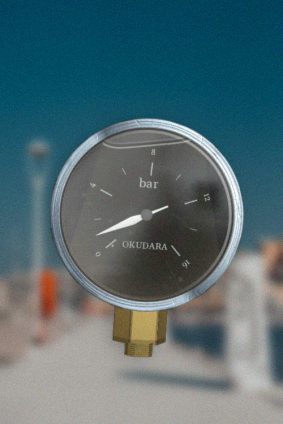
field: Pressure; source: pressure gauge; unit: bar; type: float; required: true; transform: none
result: 1 bar
